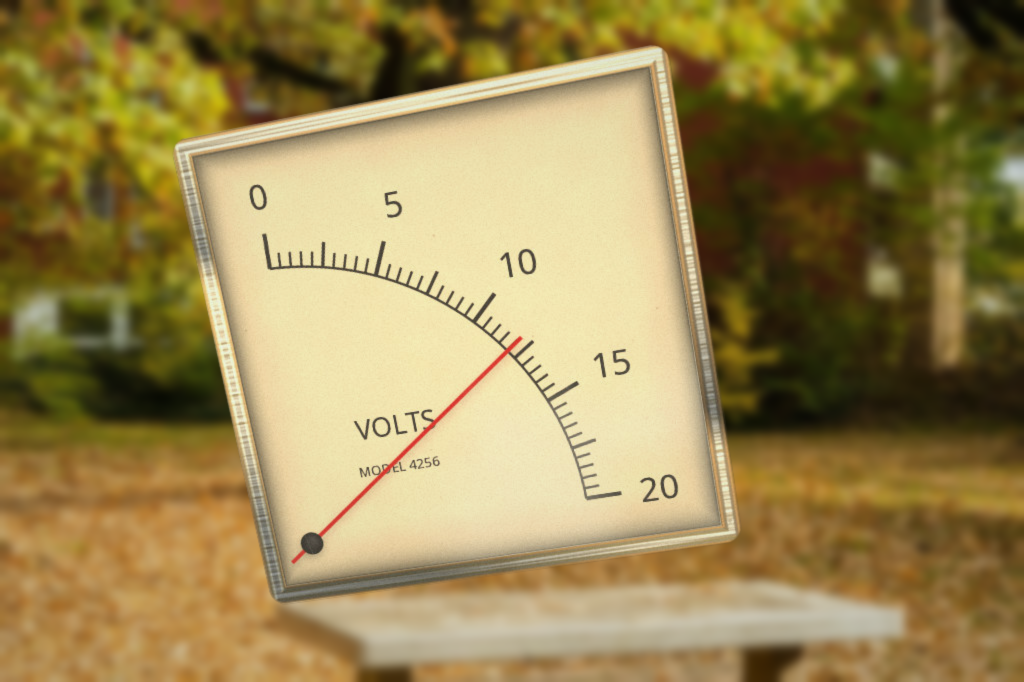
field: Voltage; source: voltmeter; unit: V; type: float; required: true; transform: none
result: 12 V
